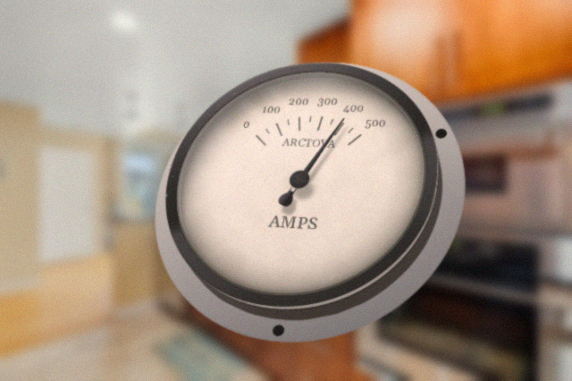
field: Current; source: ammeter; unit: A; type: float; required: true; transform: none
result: 400 A
